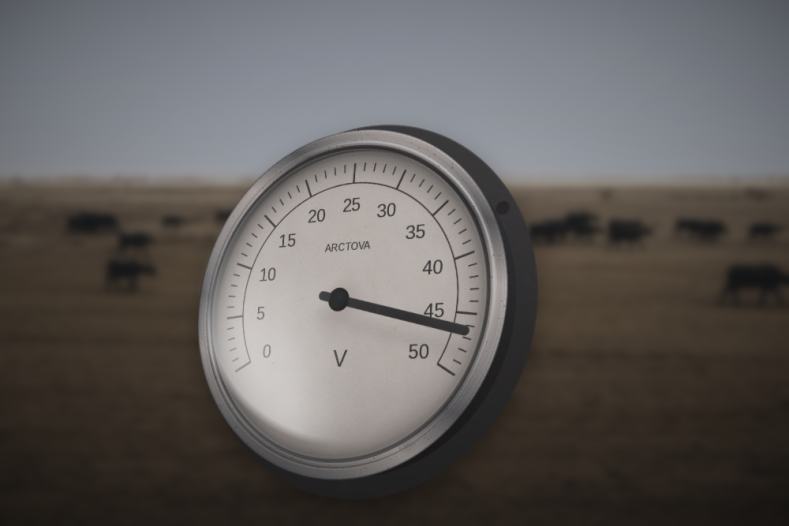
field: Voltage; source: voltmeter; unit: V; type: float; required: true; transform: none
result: 46.5 V
